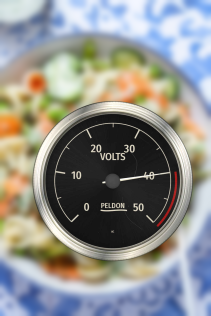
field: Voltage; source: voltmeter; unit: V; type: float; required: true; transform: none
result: 40 V
